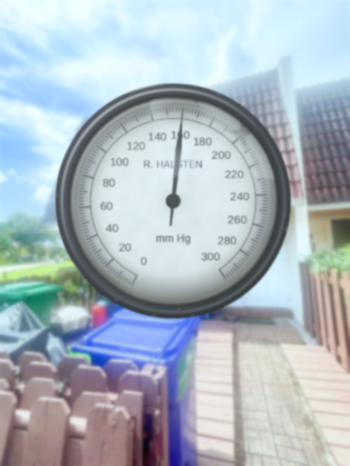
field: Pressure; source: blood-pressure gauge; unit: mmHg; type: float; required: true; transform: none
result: 160 mmHg
